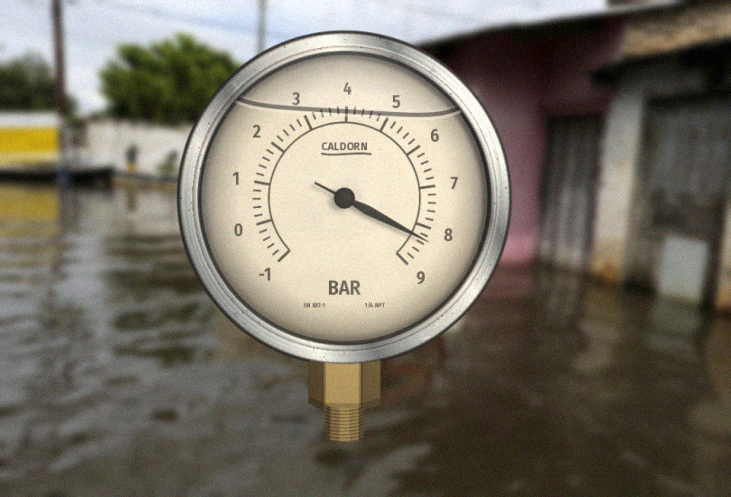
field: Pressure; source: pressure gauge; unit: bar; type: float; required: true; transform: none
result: 8.3 bar
